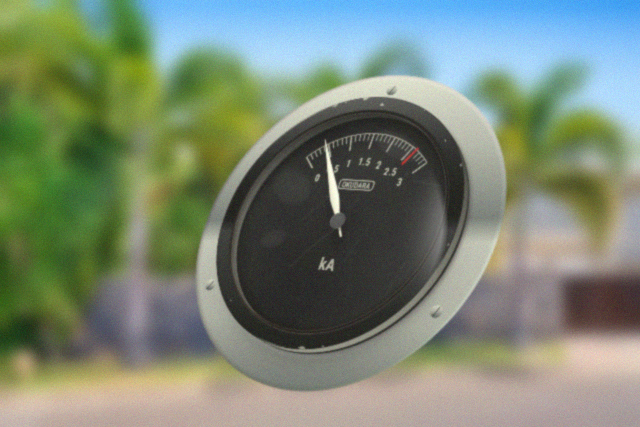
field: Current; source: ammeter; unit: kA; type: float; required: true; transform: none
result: 0.5 kA
